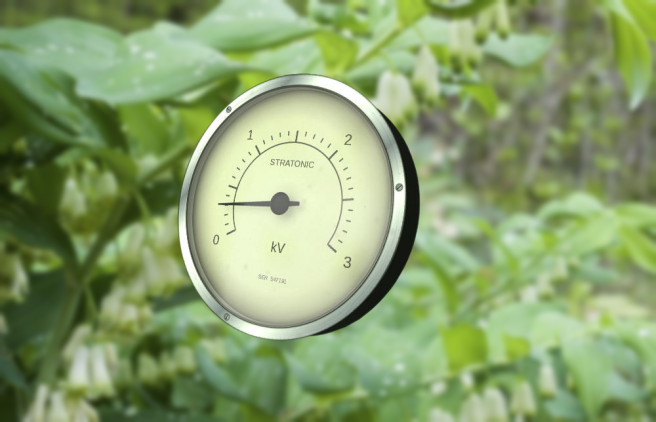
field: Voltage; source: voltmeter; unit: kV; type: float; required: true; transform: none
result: 0.3 kV
